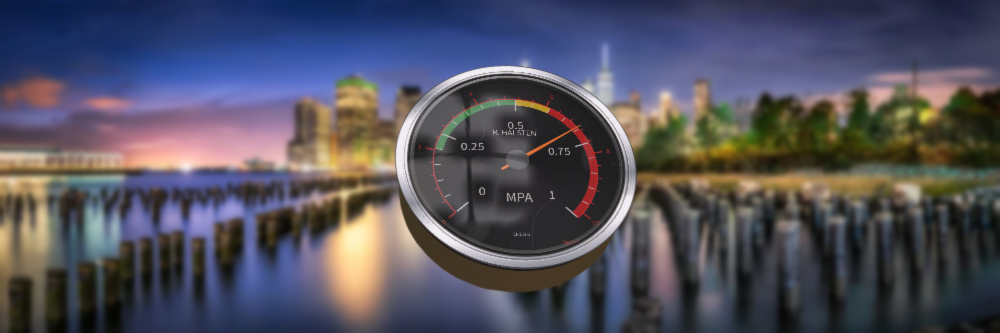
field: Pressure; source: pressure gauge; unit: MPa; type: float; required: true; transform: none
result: 0.7 MPa
